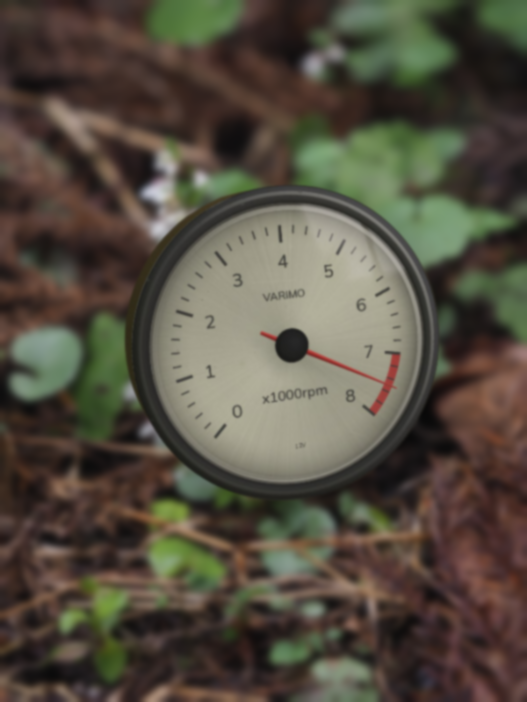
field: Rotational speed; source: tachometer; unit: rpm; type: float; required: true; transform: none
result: 7500 rpm
